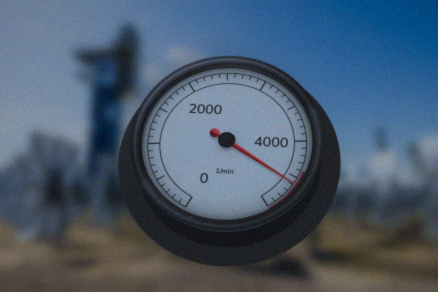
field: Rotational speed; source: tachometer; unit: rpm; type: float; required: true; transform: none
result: 4600 rpm
